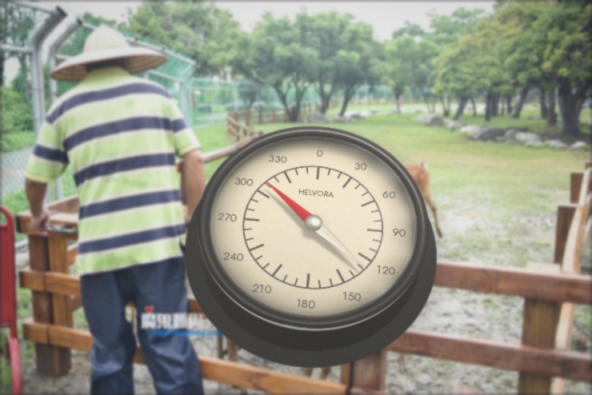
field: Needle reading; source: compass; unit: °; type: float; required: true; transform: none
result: 310 °
